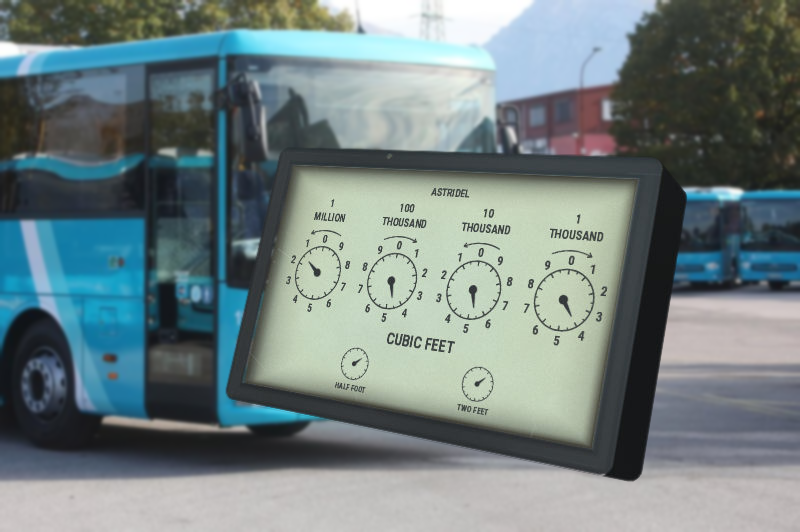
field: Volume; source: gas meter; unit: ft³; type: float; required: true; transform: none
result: 145400 ft³
